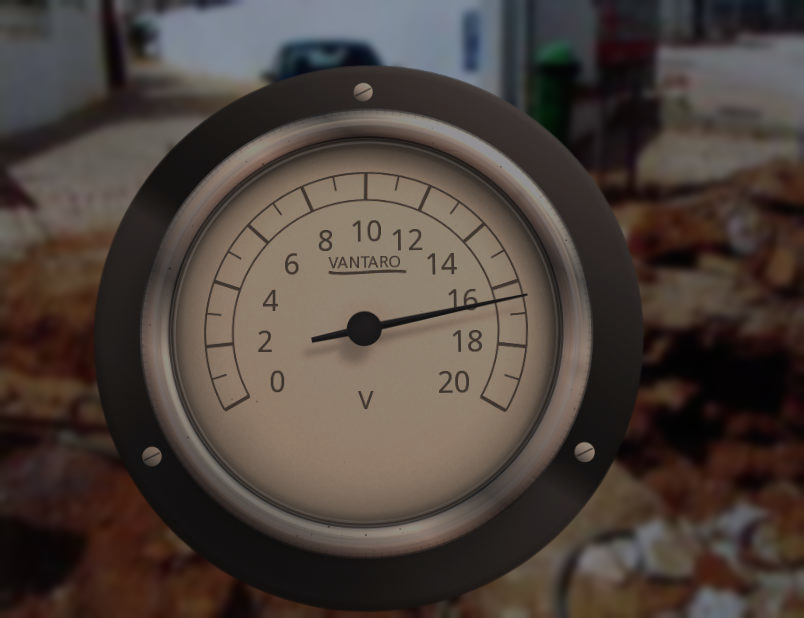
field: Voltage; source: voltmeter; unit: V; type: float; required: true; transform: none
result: 16.5 V
